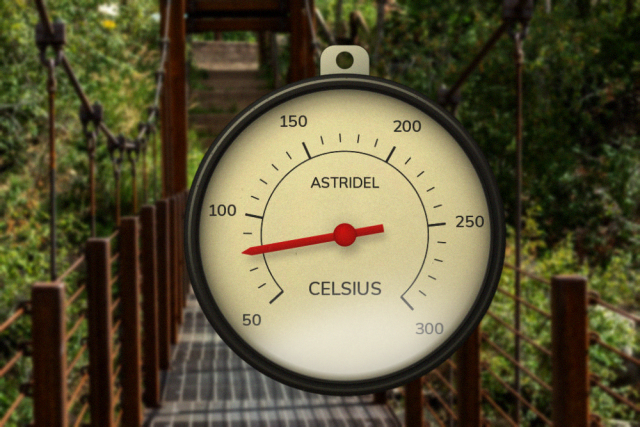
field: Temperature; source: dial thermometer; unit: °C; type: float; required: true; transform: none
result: 80 °C
